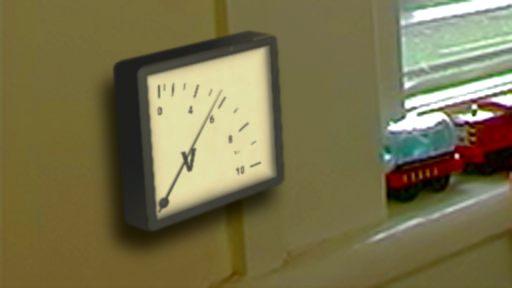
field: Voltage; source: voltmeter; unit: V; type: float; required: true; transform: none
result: 5.5 V
